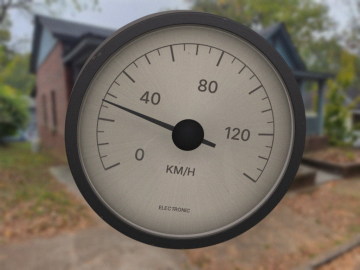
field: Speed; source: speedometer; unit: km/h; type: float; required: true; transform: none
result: 27.5 km/h
